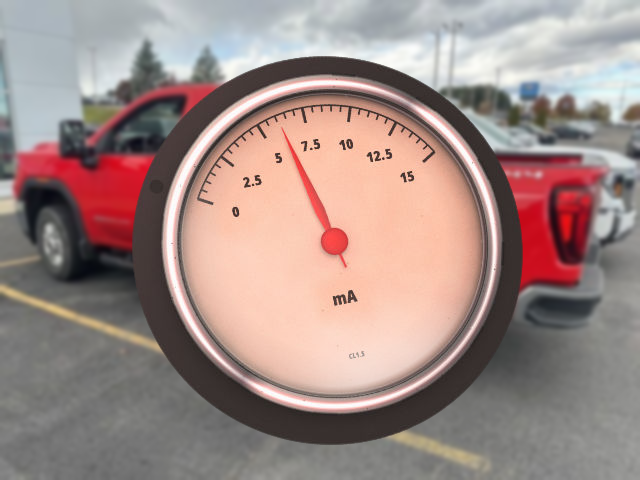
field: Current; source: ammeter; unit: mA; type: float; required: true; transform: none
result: 6 mA
